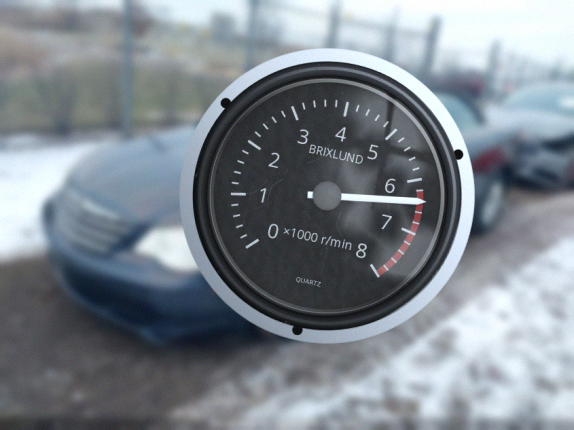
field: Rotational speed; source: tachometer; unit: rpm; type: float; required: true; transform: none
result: 6400 rpm
